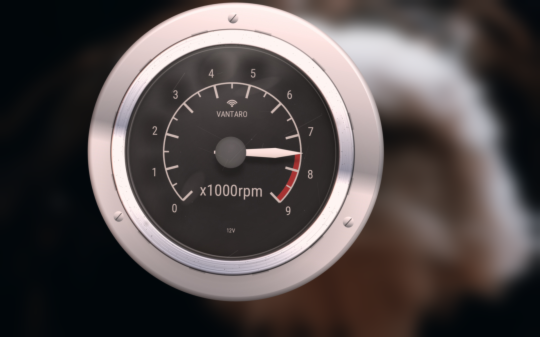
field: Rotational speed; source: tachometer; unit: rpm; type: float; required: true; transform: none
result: 7500 rpm
